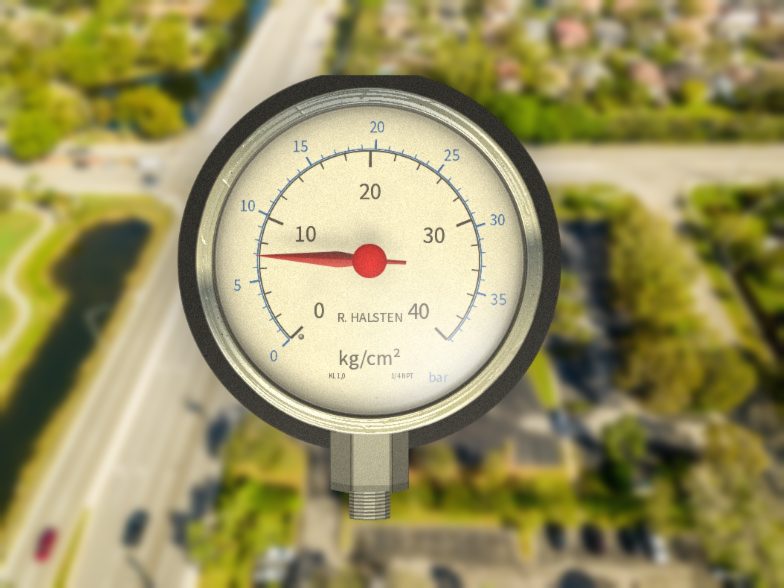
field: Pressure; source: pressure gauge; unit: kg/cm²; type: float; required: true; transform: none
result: 7 kg/cm²
